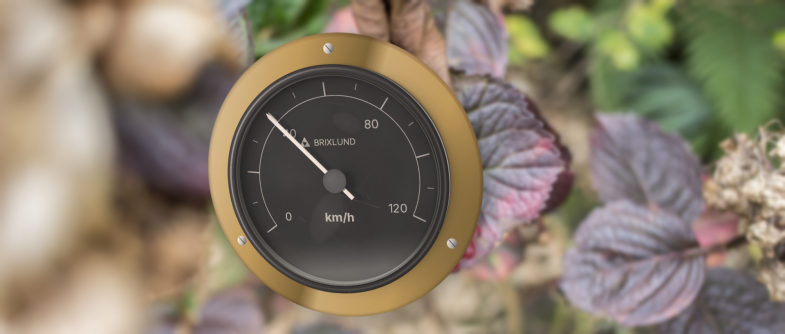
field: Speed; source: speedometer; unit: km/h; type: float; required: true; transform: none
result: 40 km/h
